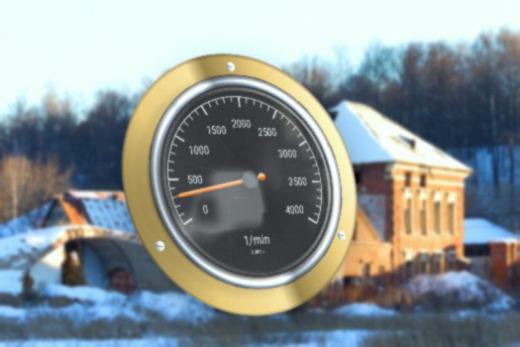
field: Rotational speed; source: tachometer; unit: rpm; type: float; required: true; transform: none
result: 300 rpm
